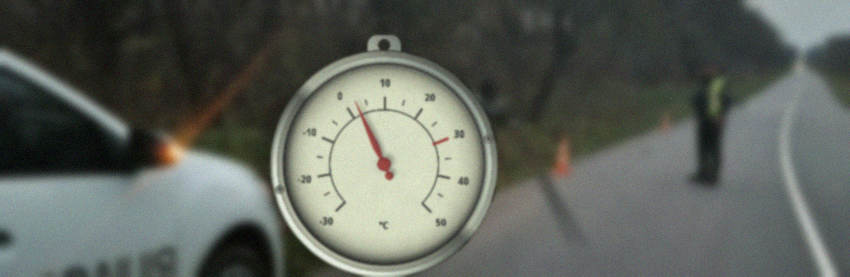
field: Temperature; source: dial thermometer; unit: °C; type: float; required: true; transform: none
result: 2.5 °C
